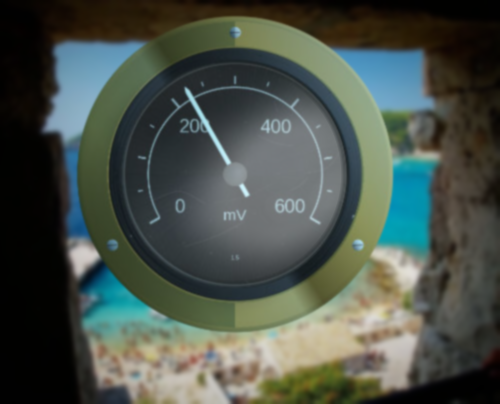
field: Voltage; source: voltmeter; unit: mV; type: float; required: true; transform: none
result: 225 mV
